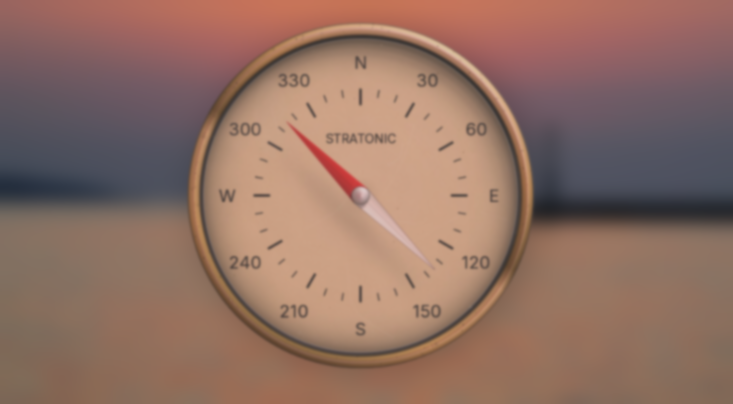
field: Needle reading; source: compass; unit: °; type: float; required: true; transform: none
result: 315 °
